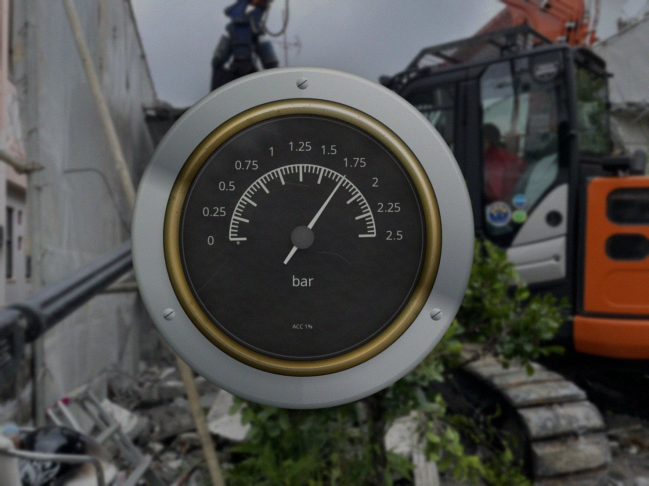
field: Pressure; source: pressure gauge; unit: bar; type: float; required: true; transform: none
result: 1.75 bar
